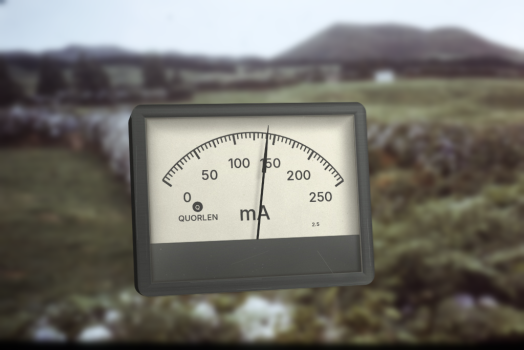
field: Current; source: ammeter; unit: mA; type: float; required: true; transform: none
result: 140 mA
